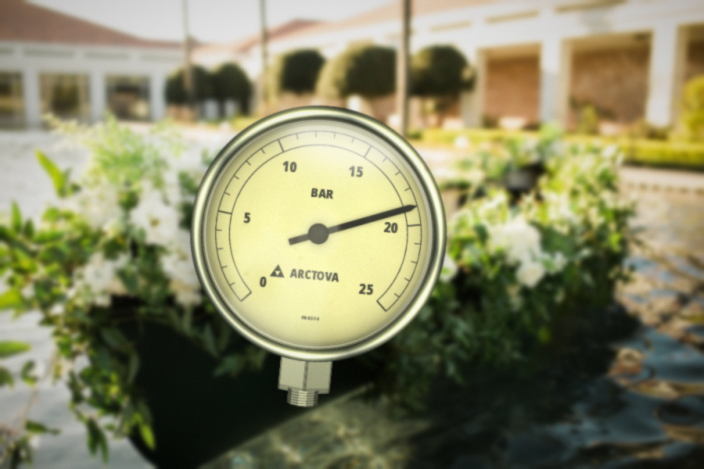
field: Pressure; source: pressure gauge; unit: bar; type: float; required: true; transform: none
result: 19 bar
